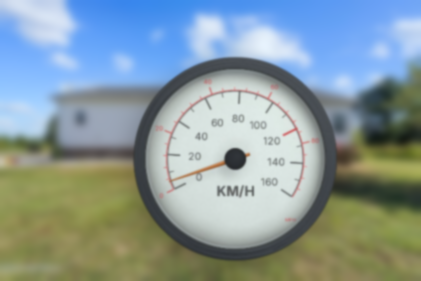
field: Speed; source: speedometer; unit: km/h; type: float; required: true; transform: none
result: 5 km/h
